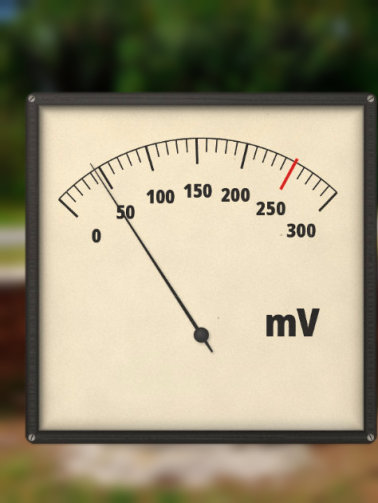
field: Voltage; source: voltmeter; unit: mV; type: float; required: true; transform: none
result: 45 mV
